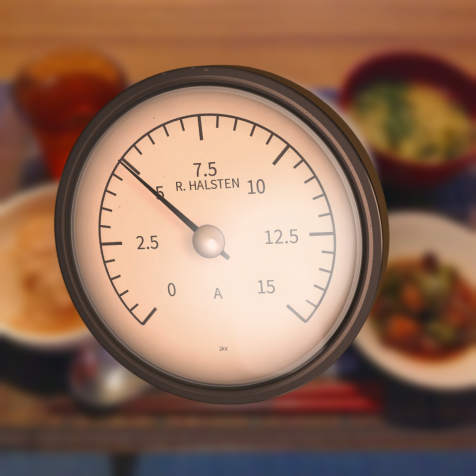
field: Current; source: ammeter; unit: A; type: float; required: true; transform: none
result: 5 A
